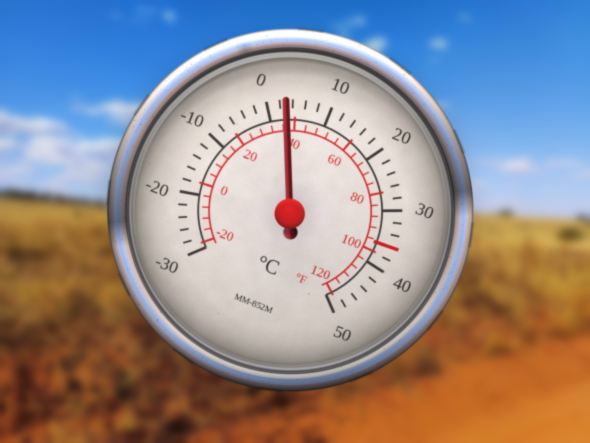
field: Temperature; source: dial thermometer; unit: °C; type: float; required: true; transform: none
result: 3 °C
